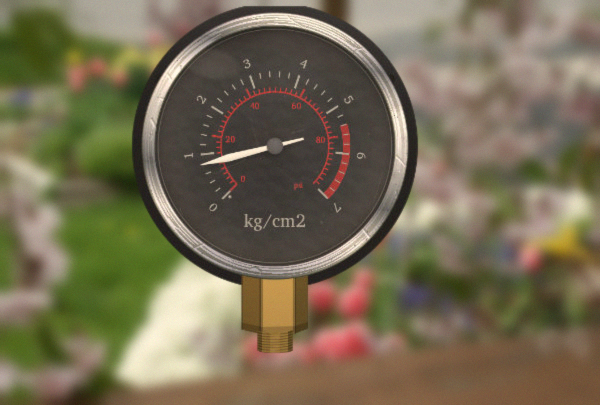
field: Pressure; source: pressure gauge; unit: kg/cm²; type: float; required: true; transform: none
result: 0.8 kg/cm²
